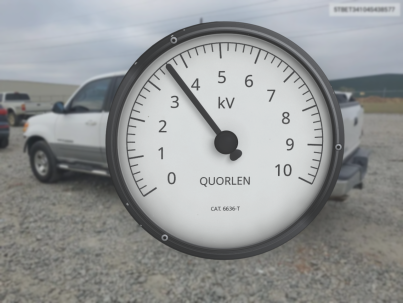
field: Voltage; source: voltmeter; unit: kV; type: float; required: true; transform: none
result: 3.6 kV
